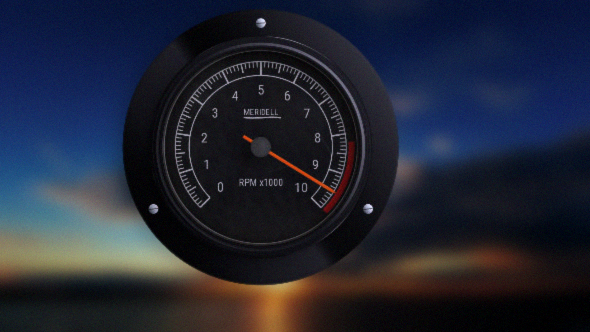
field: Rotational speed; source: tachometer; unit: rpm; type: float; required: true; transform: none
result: 9500 rpm
